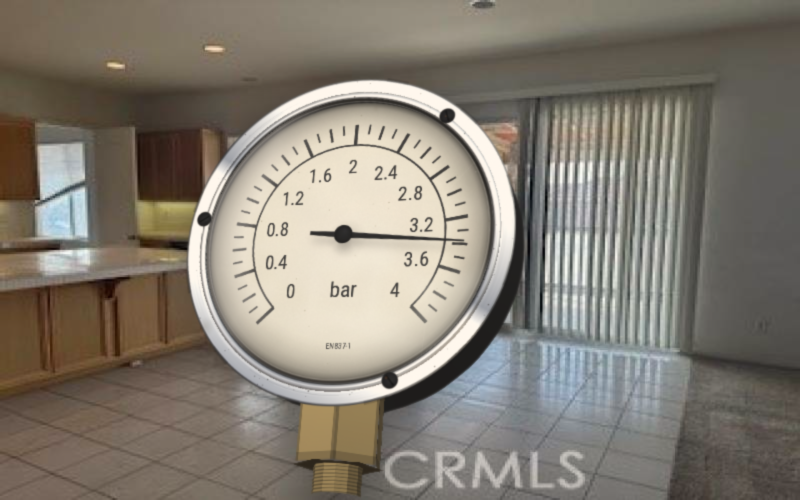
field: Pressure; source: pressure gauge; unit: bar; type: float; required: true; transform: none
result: 3.4 bar
